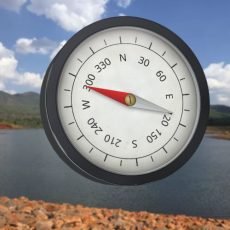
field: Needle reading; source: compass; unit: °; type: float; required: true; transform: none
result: 292.5 °
